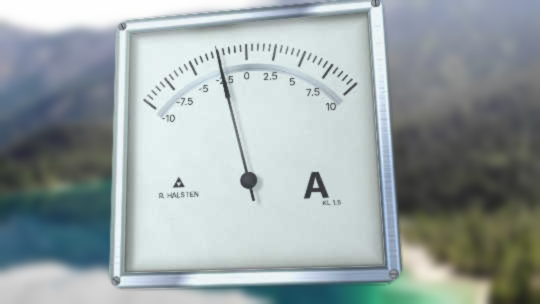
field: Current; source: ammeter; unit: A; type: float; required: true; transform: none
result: -2.5 A
